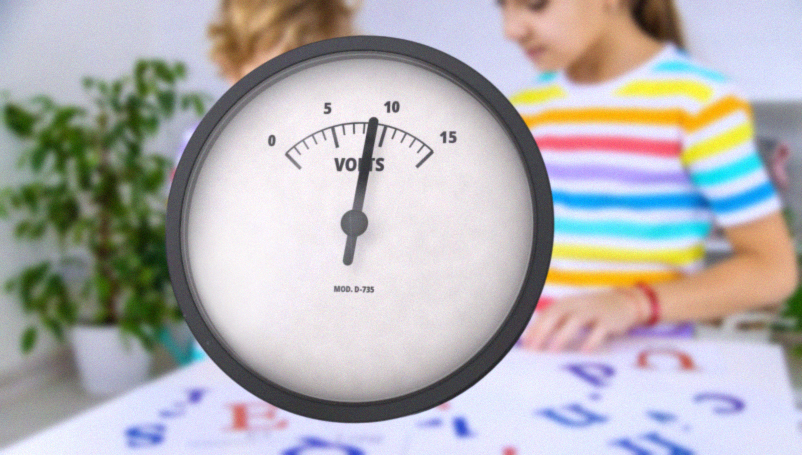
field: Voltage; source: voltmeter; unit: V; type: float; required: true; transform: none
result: 9 V
